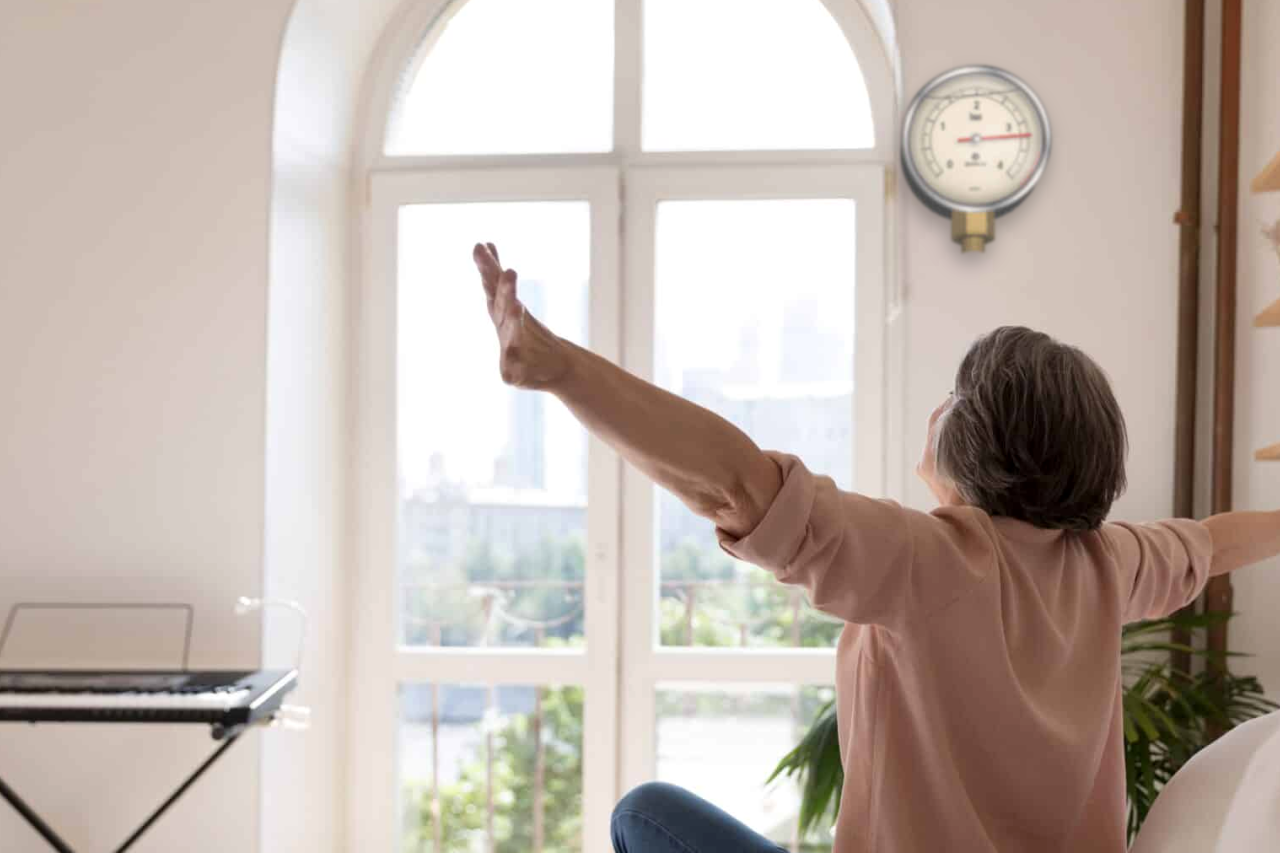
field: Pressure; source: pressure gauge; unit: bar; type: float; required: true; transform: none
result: 3.25 bar
